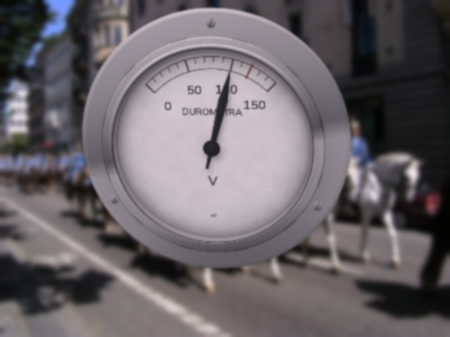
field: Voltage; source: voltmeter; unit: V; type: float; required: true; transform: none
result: 100 V
